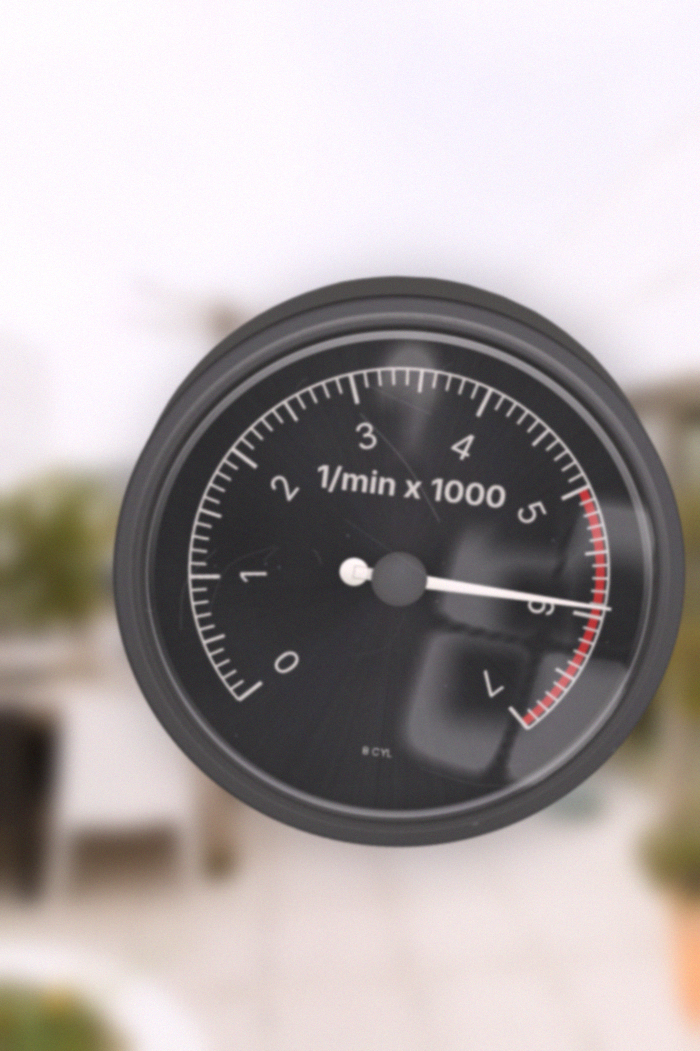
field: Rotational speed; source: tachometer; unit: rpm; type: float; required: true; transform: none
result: 5900 rpm
